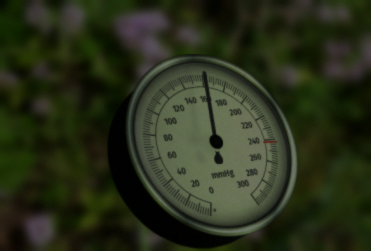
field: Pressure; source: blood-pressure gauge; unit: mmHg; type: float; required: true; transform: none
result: 160 mmHg
